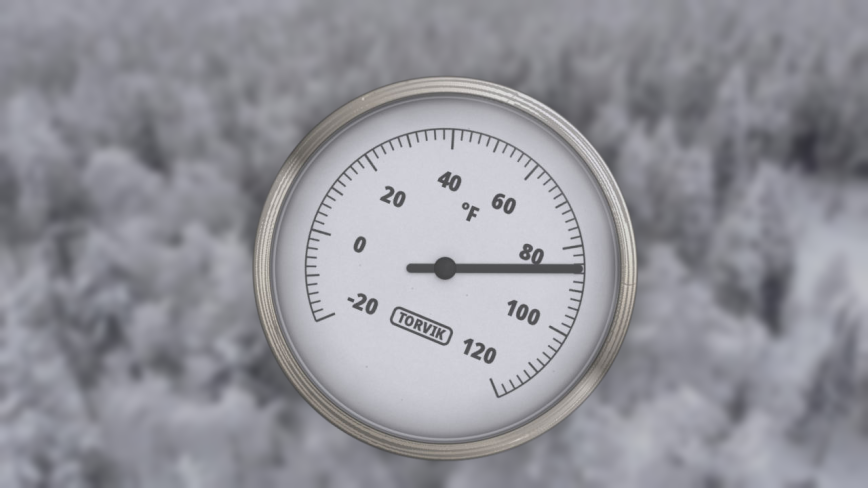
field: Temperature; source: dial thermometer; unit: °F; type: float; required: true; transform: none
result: 85 °F
